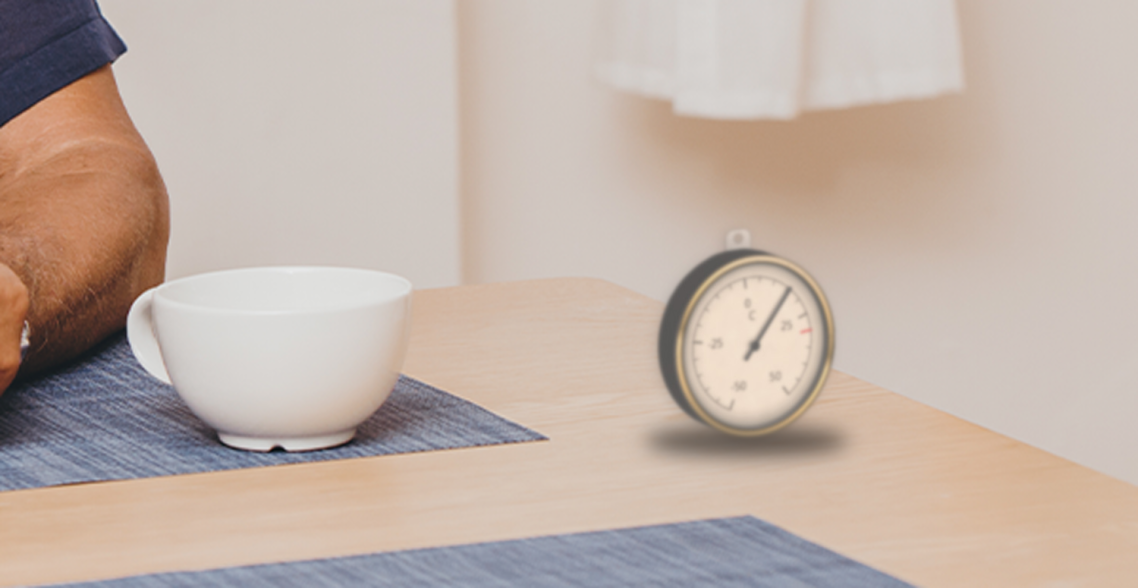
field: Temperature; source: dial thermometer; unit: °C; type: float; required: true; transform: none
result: 15 °C
